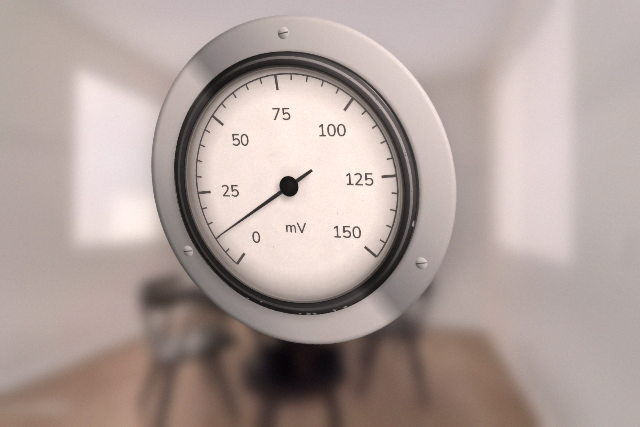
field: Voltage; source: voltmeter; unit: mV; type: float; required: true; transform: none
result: 10 mV
